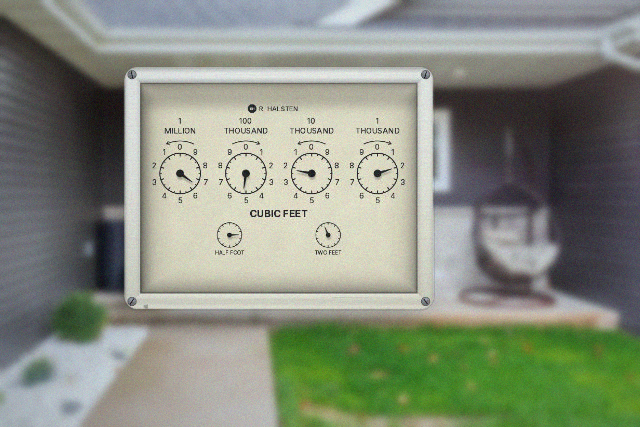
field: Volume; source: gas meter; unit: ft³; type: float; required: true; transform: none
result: 652200 ft³
